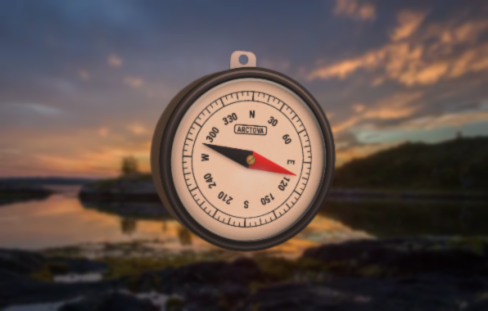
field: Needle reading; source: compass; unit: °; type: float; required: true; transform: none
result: 105 °
